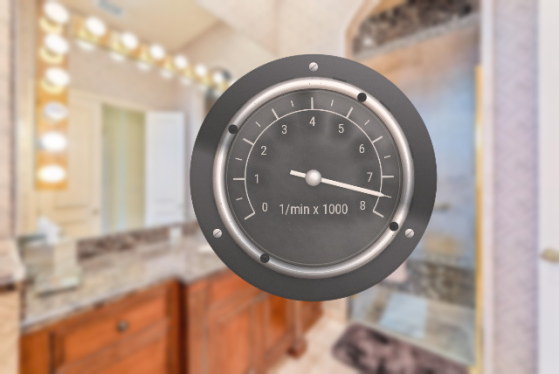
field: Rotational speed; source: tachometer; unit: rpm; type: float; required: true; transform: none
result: 7500 rpm
